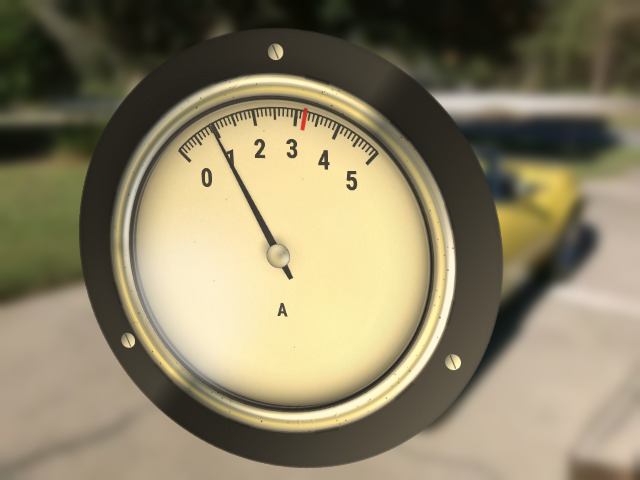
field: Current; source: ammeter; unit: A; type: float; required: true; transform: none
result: 1 A
